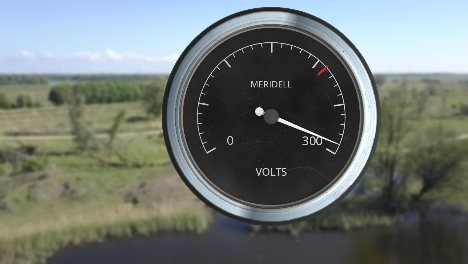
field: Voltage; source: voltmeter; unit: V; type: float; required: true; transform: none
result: 290 V
